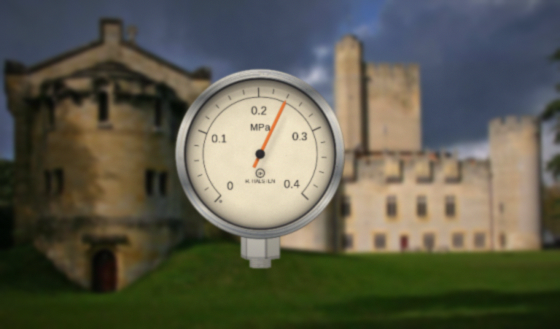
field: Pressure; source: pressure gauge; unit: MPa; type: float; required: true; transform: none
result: 0.24 MPa
